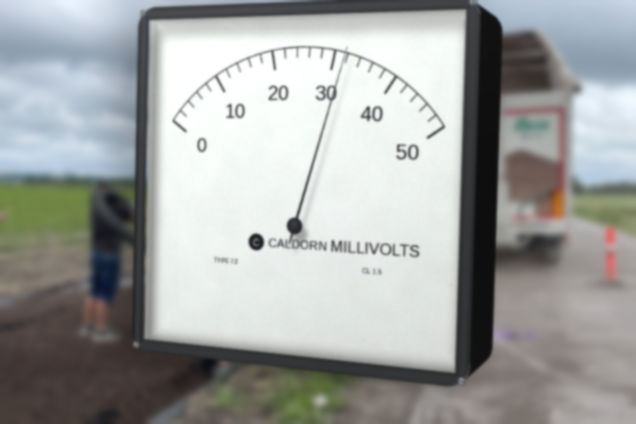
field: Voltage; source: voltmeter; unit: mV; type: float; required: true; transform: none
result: 32 mV
